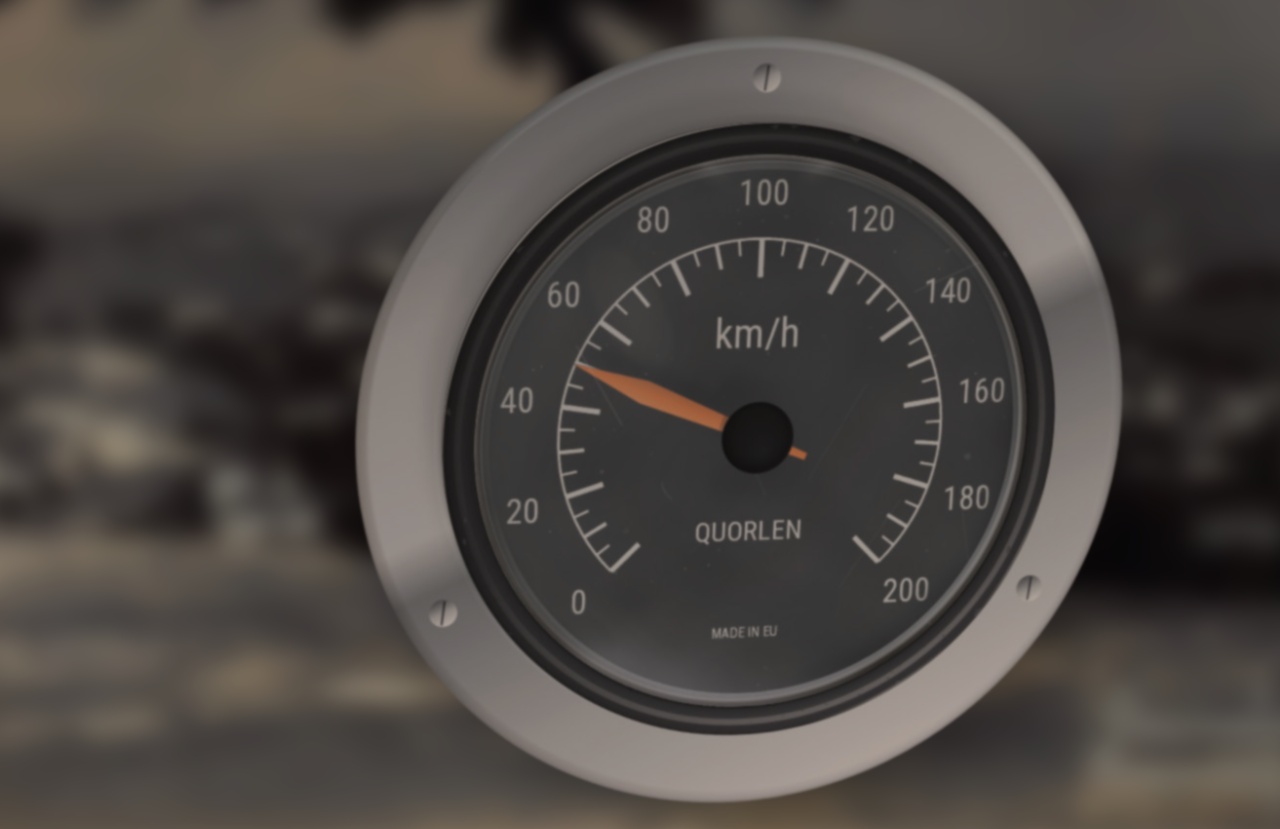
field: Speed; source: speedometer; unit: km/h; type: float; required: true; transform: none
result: 50 km/h
